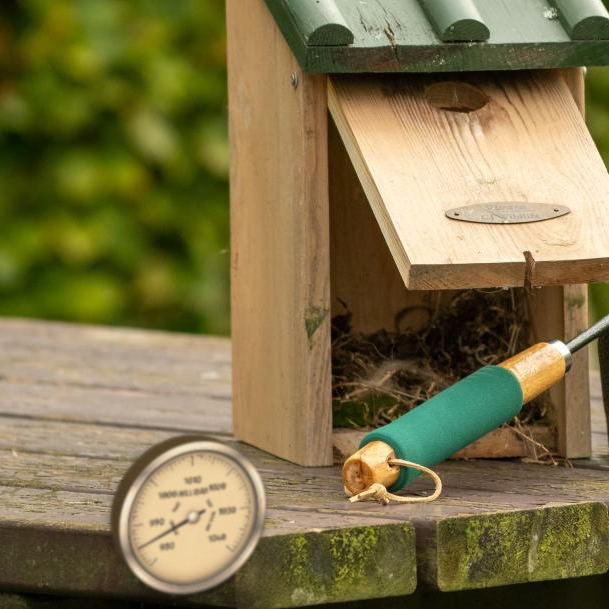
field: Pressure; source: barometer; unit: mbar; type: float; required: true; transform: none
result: 985 mbar
